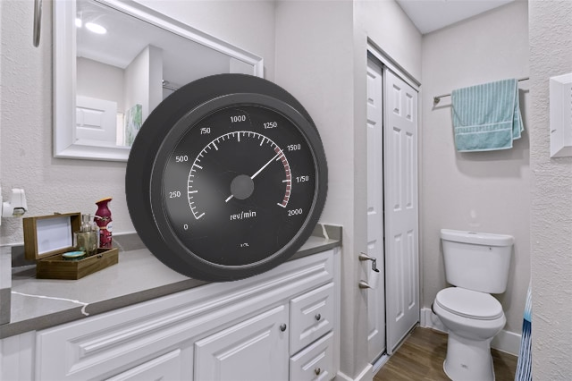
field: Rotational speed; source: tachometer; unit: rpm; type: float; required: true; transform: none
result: 1450 rpm
